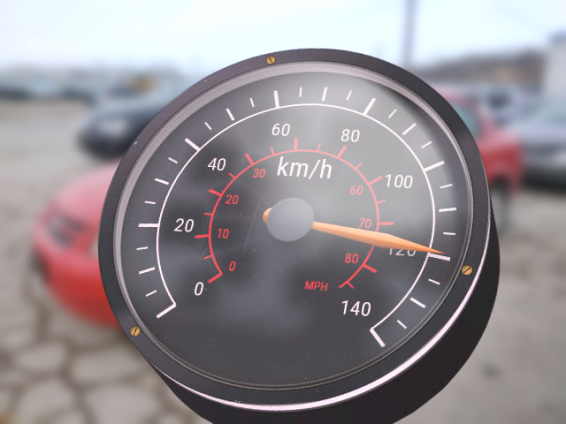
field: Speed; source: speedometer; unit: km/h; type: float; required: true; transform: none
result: 120 km/h
